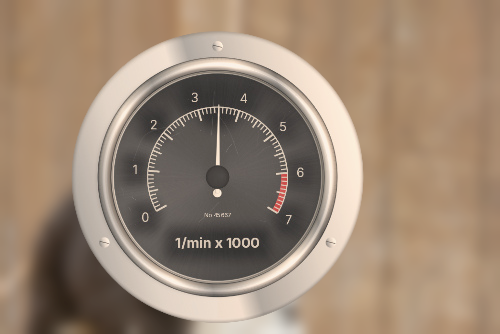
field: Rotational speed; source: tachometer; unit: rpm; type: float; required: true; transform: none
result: 3500 rpm
